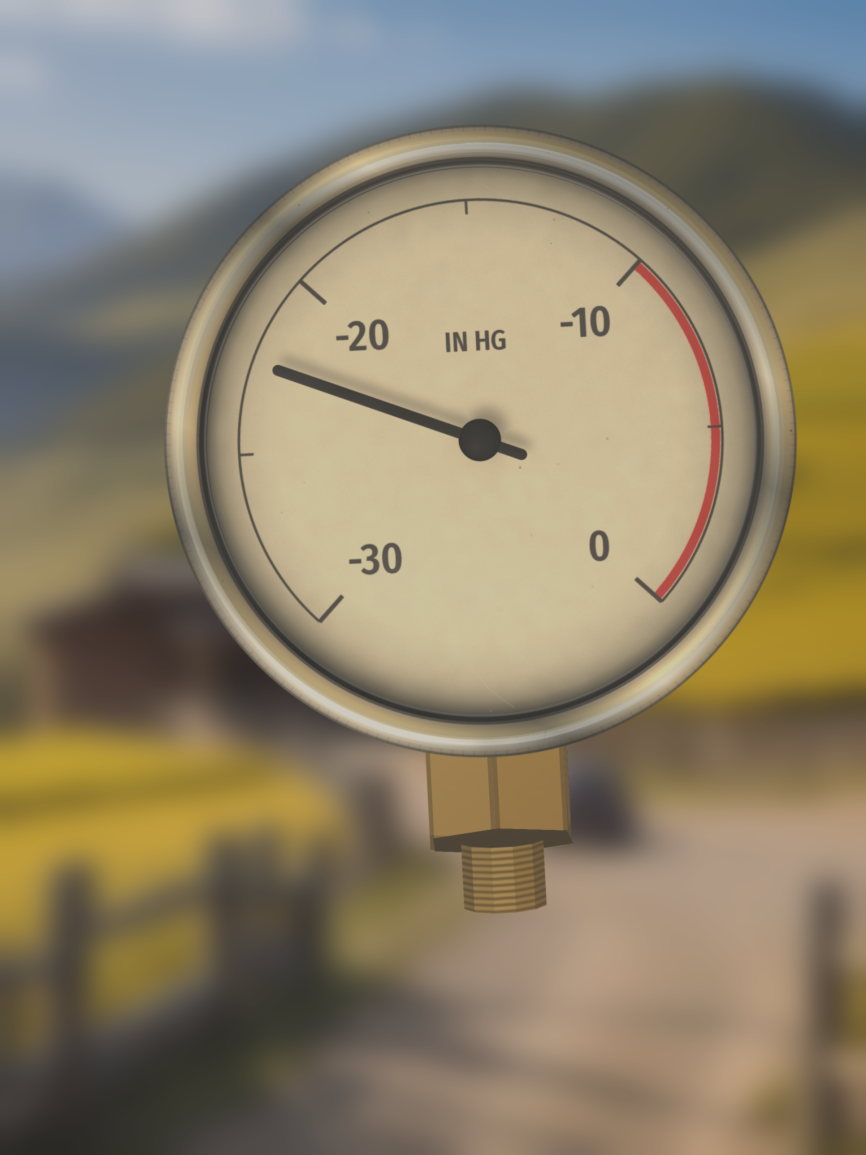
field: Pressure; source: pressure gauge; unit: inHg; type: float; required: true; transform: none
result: -22.5 inHg
